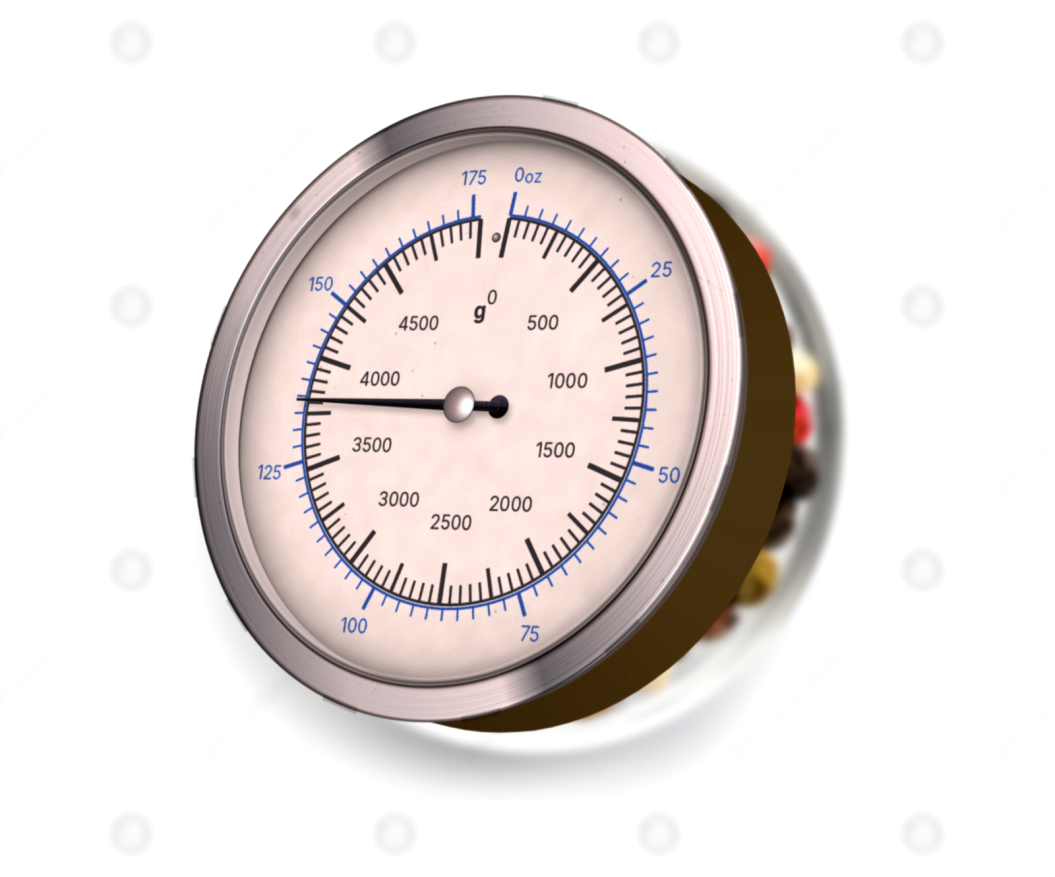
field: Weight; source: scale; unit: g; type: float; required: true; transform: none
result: 3800 g
